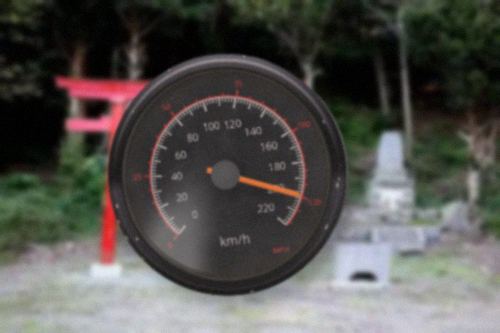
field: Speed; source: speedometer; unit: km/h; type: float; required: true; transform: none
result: 200 km/h
